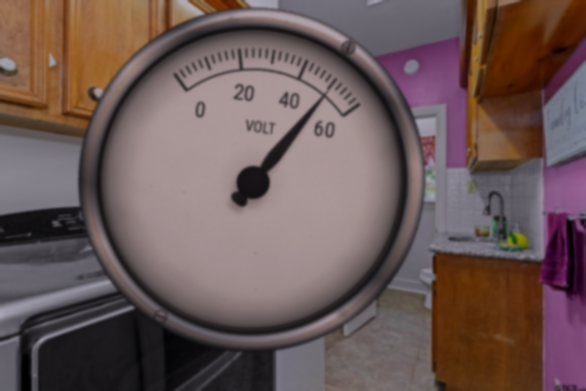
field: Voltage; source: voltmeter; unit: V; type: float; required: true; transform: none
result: 50 V
